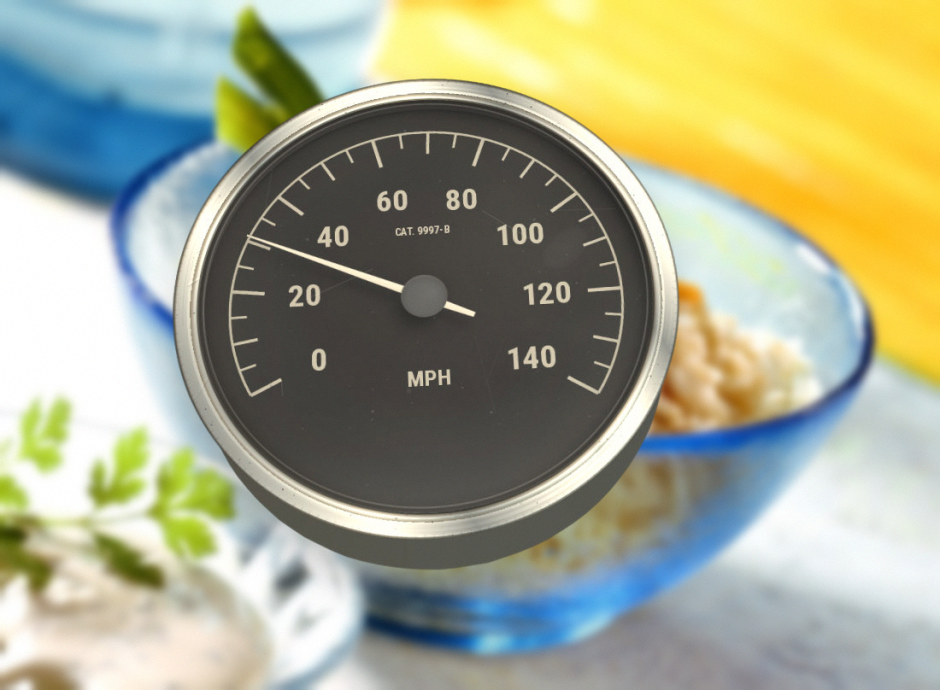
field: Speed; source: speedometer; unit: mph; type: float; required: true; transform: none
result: 30 mph
